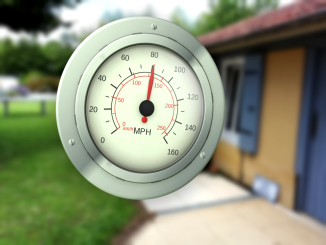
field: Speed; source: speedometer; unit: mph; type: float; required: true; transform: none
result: 80 mph
